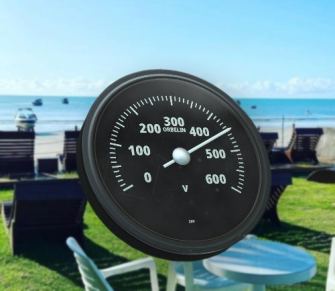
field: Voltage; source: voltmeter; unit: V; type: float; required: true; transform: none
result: 450 V
